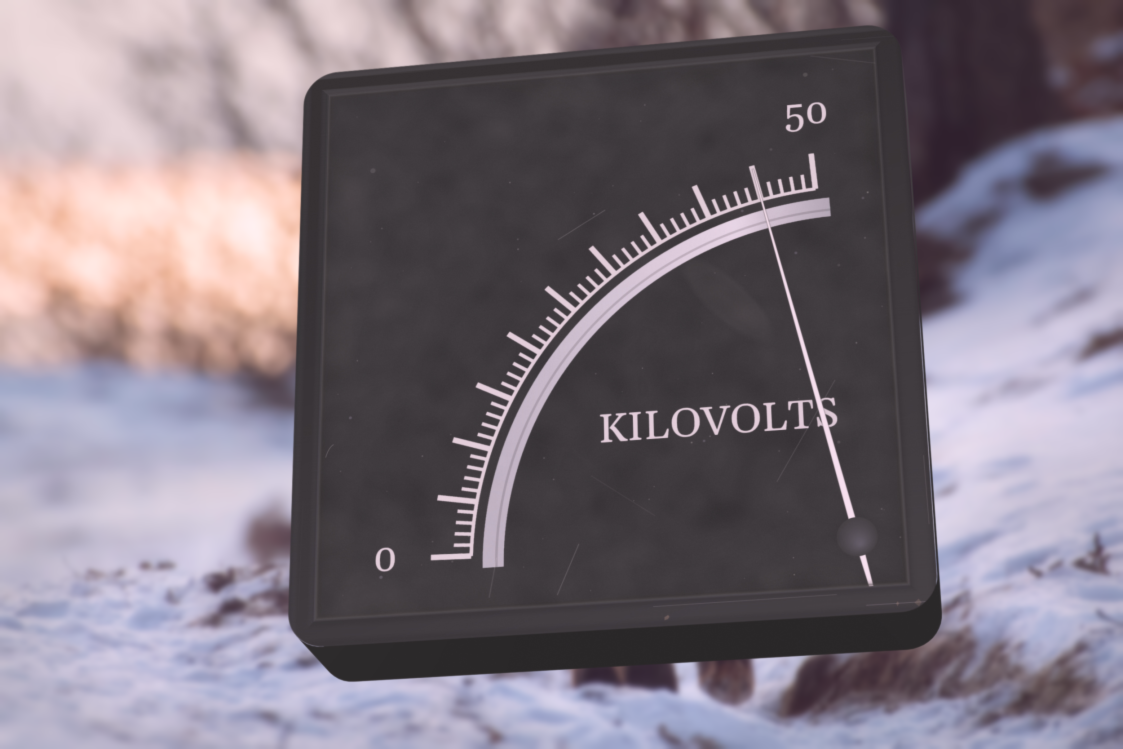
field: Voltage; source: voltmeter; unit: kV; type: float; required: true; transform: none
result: 45 kV
